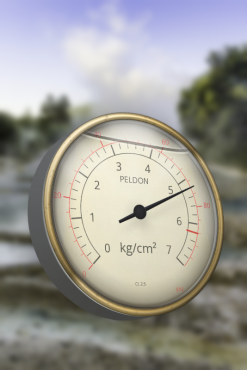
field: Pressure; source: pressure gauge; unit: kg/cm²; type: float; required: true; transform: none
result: 5.2 kg/cm²
